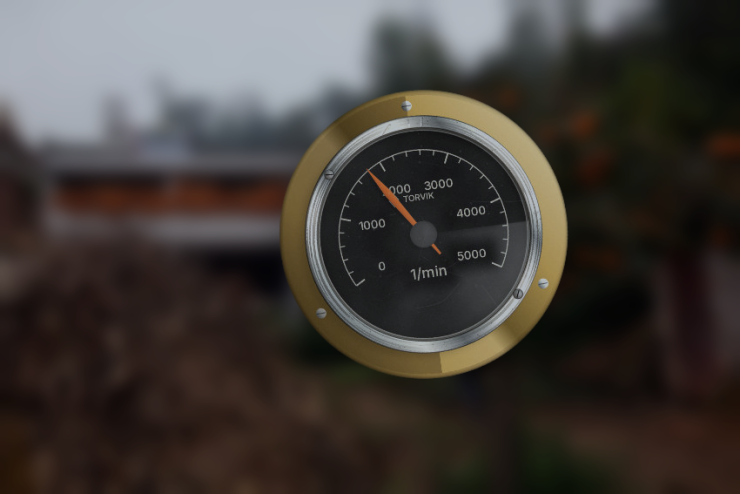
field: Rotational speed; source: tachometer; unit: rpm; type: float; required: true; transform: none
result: 1800 rpm
